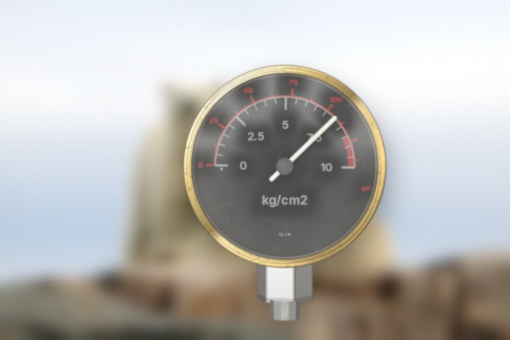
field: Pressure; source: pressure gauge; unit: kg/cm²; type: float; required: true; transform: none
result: 7.5 kg/cm²
